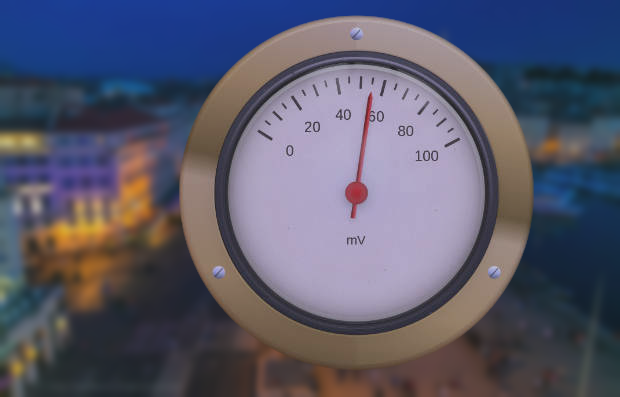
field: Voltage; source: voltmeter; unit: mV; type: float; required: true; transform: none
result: 55 mV
